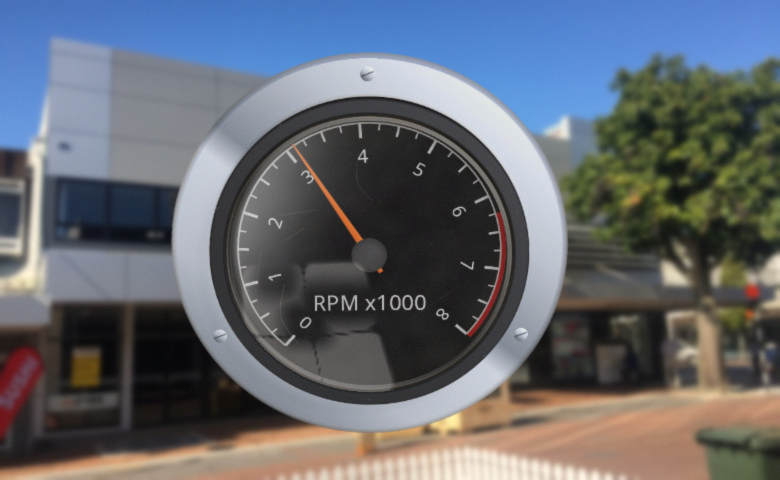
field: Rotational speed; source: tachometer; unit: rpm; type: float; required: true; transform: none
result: 3125 rpm
